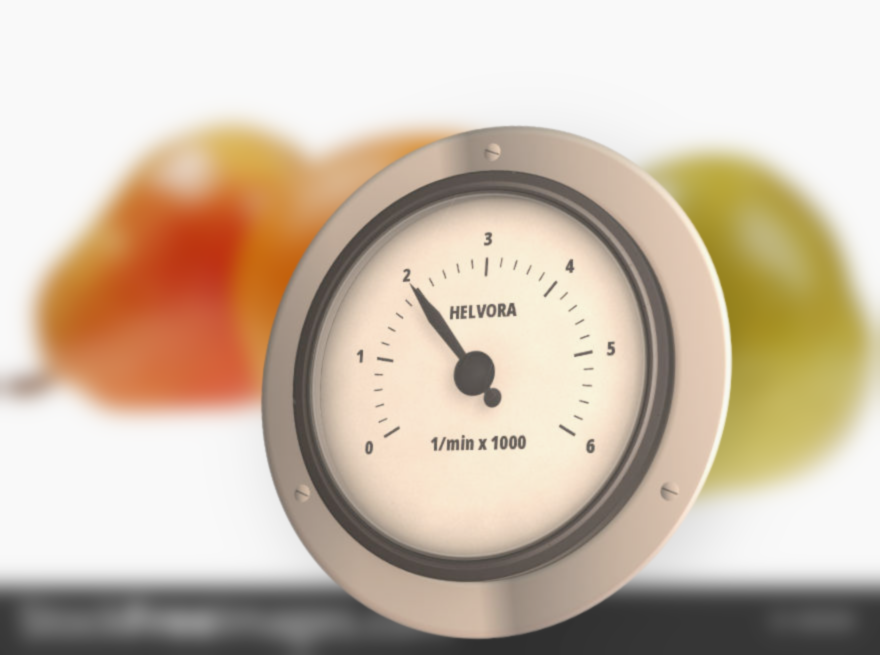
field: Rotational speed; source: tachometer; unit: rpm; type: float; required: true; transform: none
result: 2000 rpm
